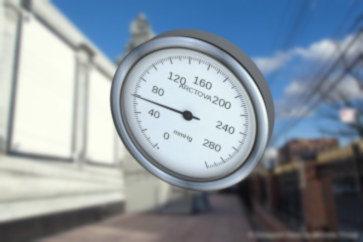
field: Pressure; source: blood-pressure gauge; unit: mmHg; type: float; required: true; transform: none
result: 60 mmHg
